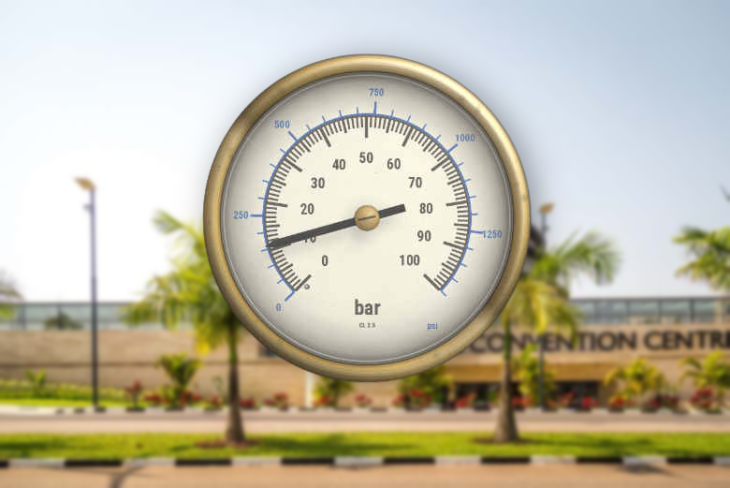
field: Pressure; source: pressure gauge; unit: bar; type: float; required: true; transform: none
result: 11 bar
